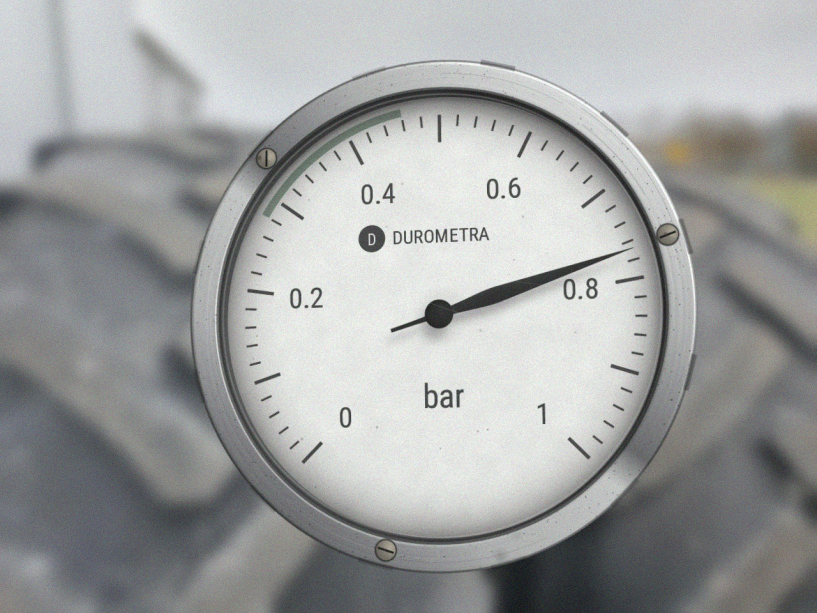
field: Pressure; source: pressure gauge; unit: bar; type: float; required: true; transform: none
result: 0.77 bar
